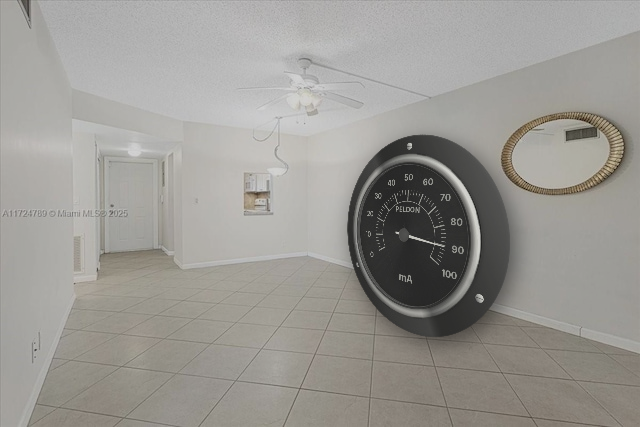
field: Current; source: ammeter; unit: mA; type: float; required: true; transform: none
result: 90 mA
